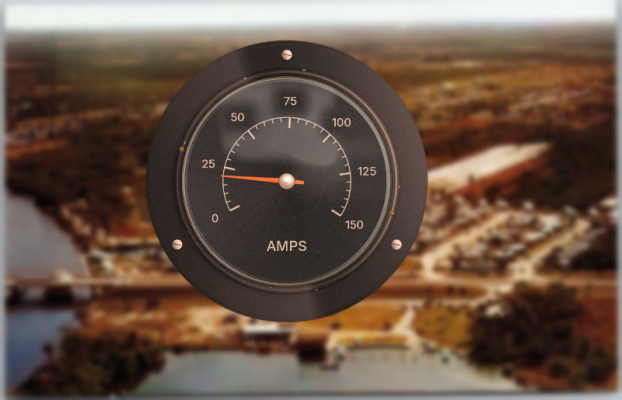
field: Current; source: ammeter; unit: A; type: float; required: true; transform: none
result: 20 A
